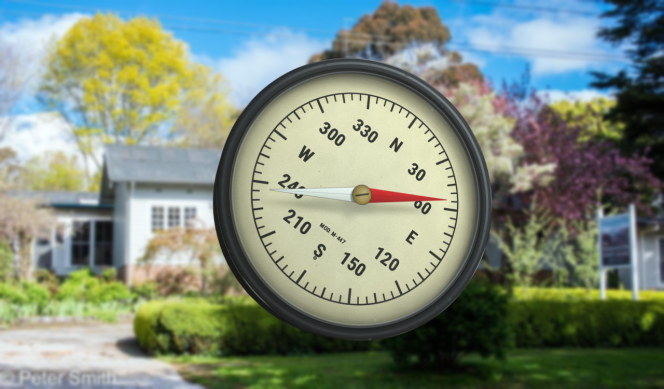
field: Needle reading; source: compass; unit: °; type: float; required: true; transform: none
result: 55 °
